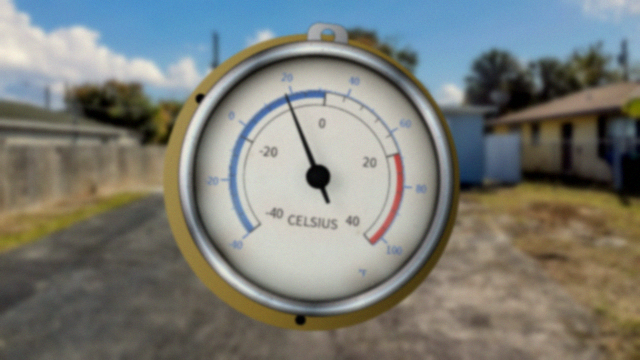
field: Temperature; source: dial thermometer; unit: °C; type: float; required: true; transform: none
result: -8 °C
